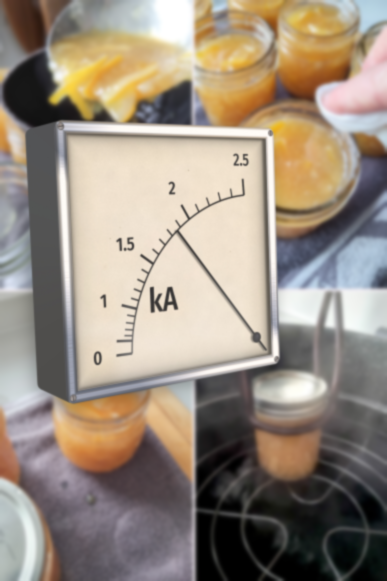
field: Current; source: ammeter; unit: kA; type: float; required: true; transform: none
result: 1.85 kA
